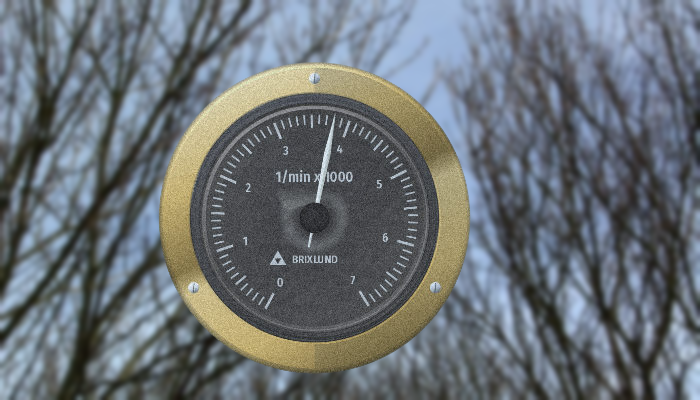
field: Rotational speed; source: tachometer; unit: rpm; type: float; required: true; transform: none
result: 3800 rpm
